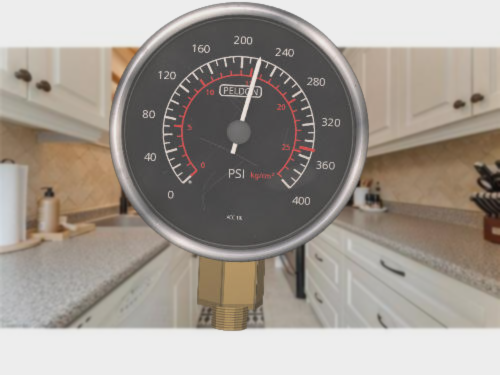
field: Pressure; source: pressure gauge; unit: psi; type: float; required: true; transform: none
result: 220 psi
